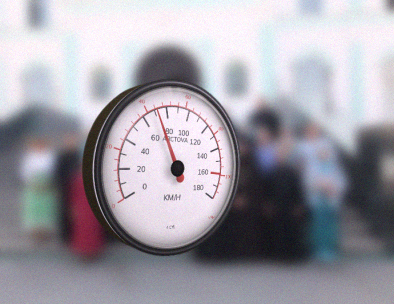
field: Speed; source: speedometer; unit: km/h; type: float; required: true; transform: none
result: 70 km/h
